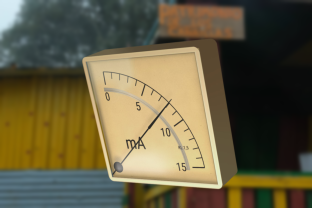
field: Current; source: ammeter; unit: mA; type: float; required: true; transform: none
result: 8 mA
